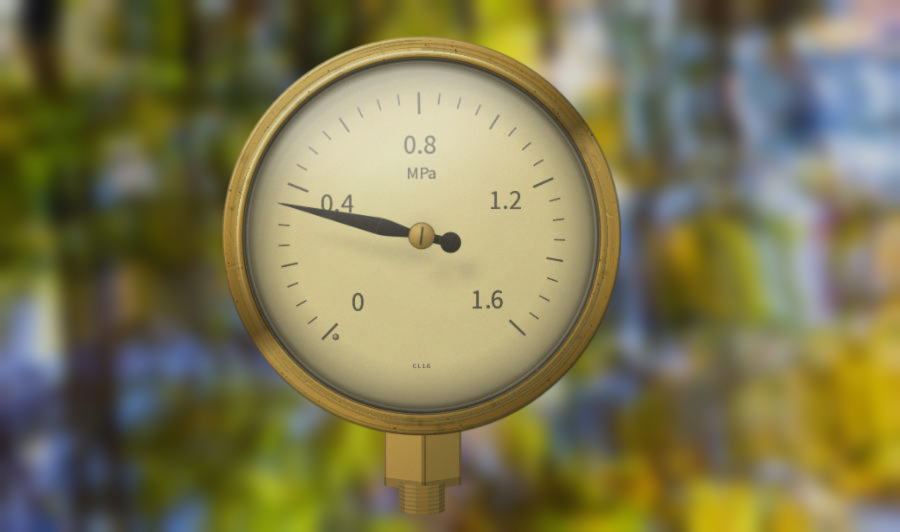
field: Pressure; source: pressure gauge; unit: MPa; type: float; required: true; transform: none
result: 0.35 MPa
